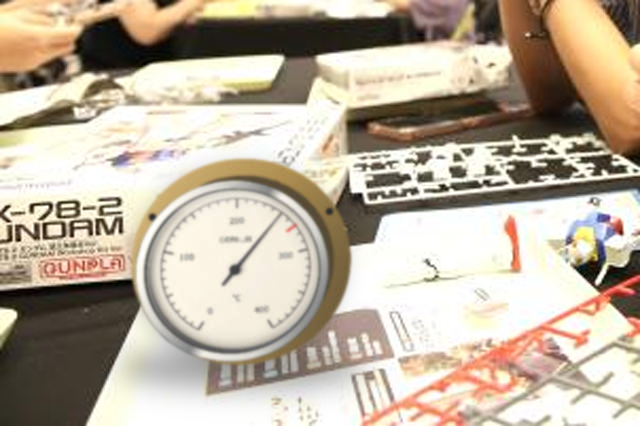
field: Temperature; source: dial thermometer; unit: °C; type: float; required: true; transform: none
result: 250 °C
